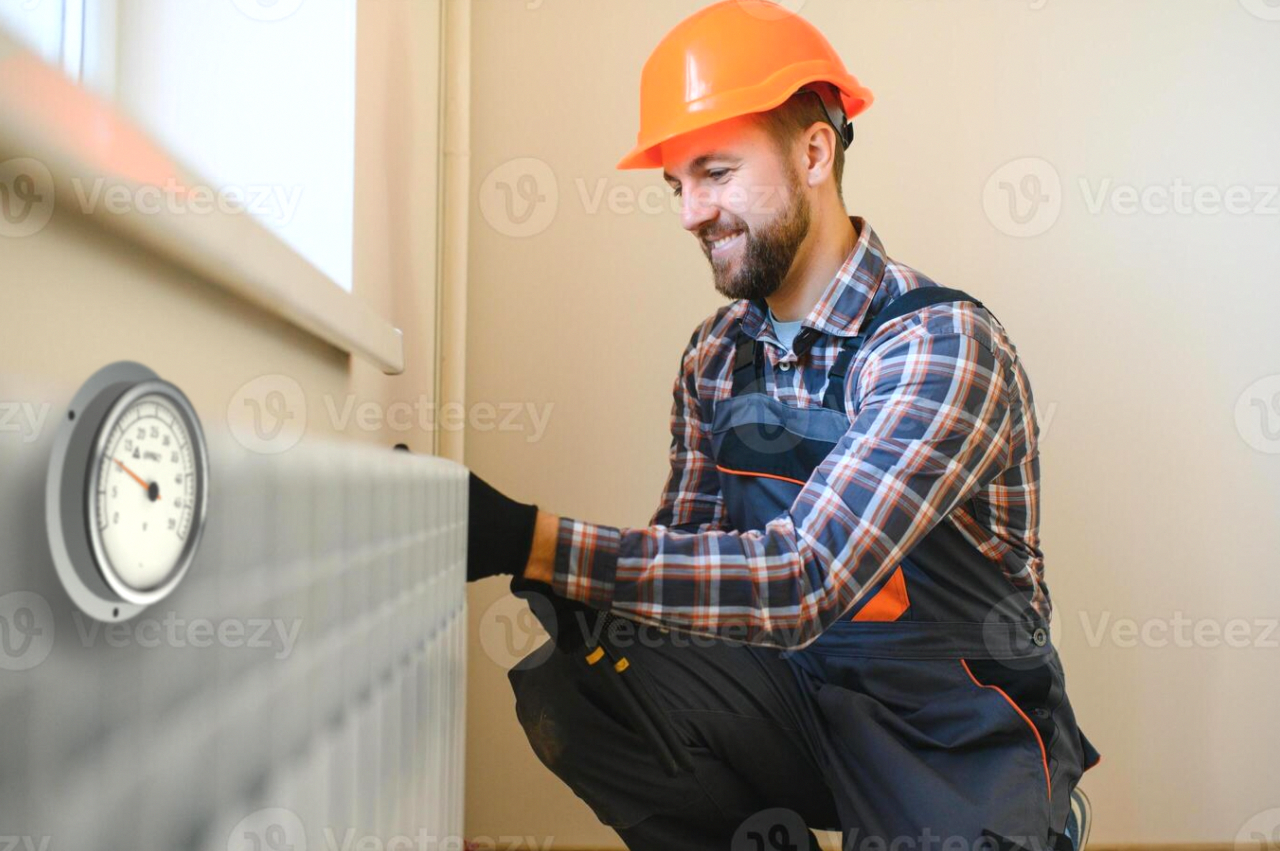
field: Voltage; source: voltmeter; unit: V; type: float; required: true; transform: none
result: 10 V
